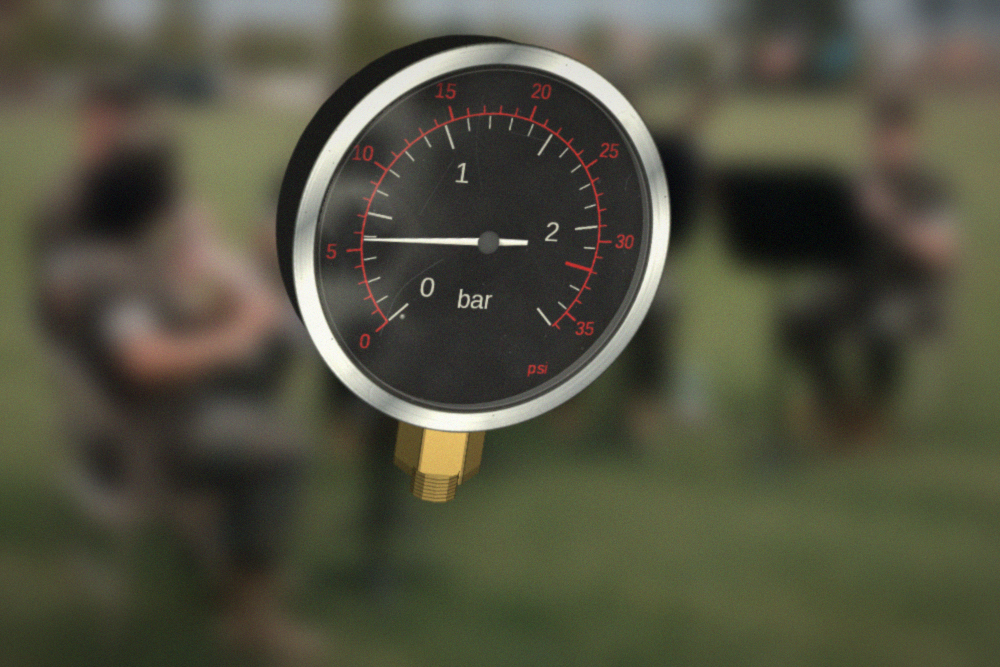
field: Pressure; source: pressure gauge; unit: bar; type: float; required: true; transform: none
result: 0.4 bar
